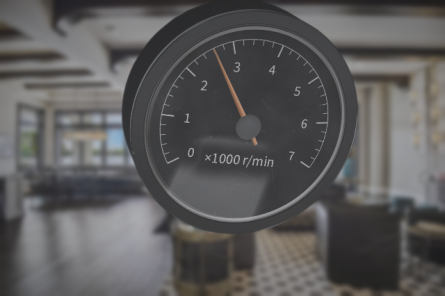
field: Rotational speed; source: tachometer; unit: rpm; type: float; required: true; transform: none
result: 2600 rpm
